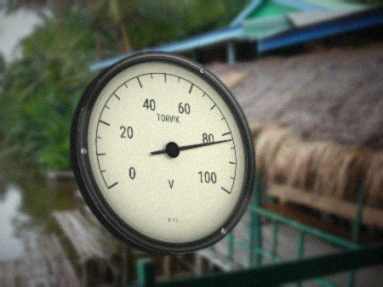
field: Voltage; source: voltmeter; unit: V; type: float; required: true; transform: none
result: 82.5 V
